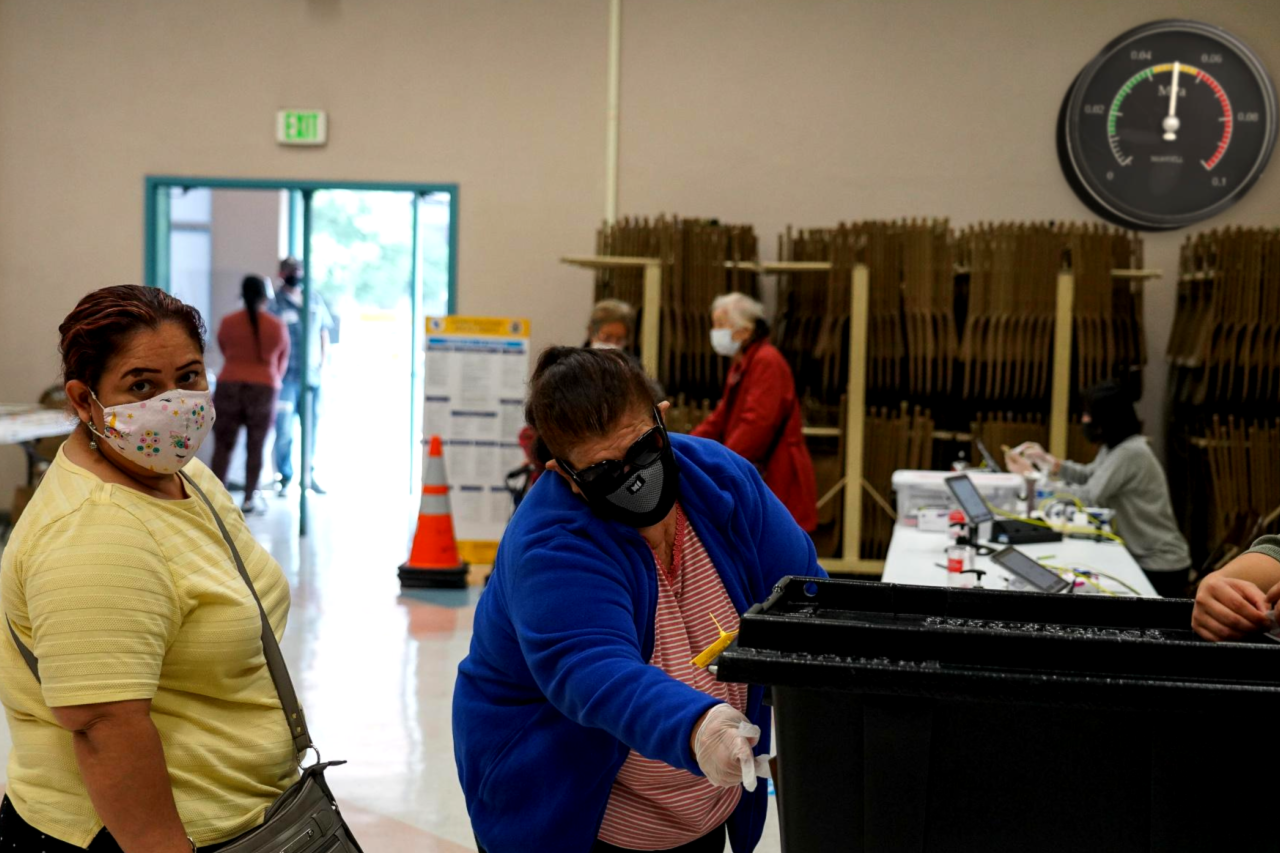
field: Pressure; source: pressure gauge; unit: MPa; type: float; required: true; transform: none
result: 0.05 MPa
